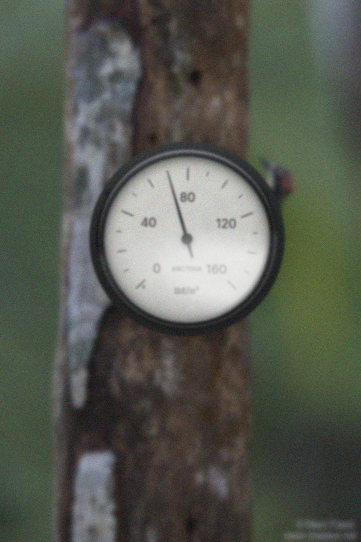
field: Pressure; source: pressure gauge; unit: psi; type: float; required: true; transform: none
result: 70 psi
